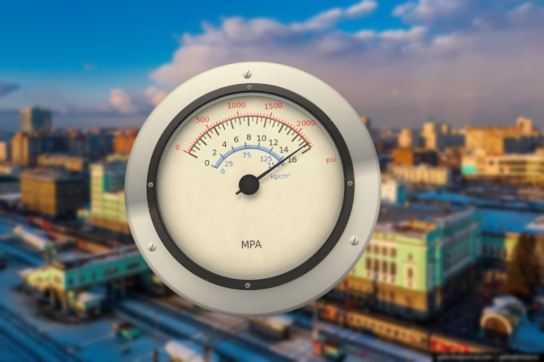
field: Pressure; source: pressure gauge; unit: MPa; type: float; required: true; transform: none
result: 15.5 MPa
